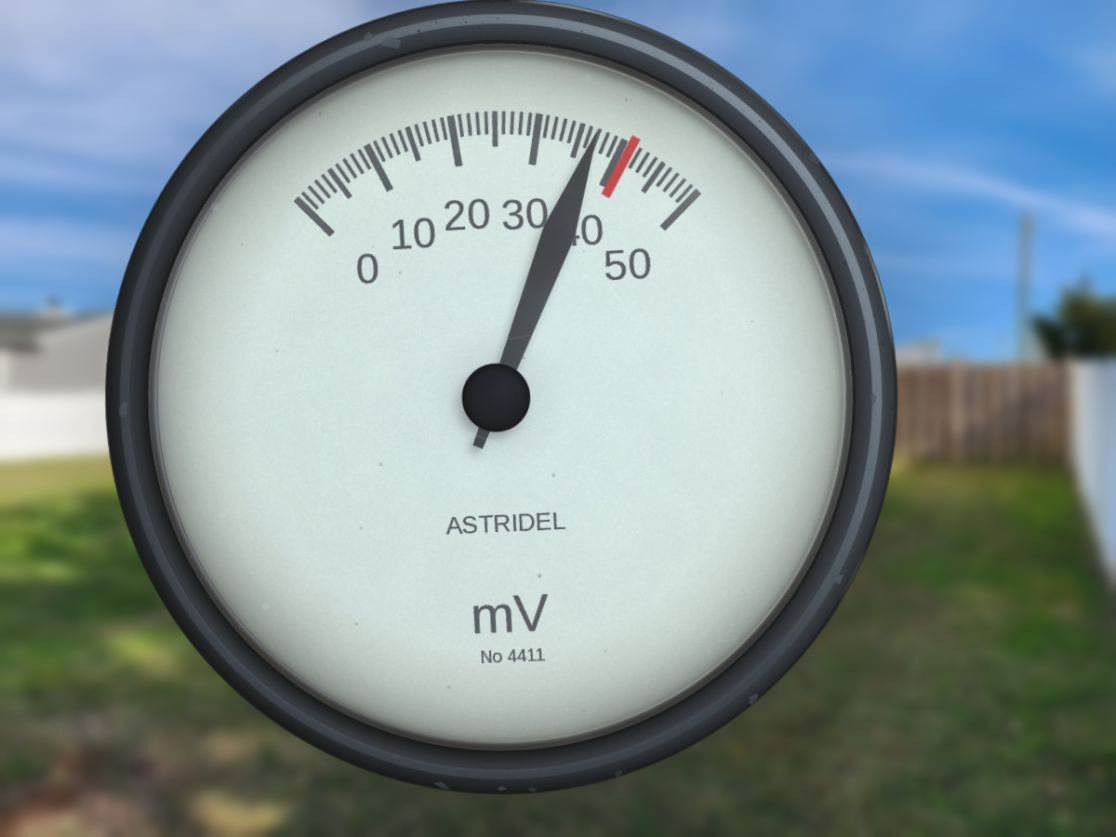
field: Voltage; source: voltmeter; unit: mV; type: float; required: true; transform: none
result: 37 mV
